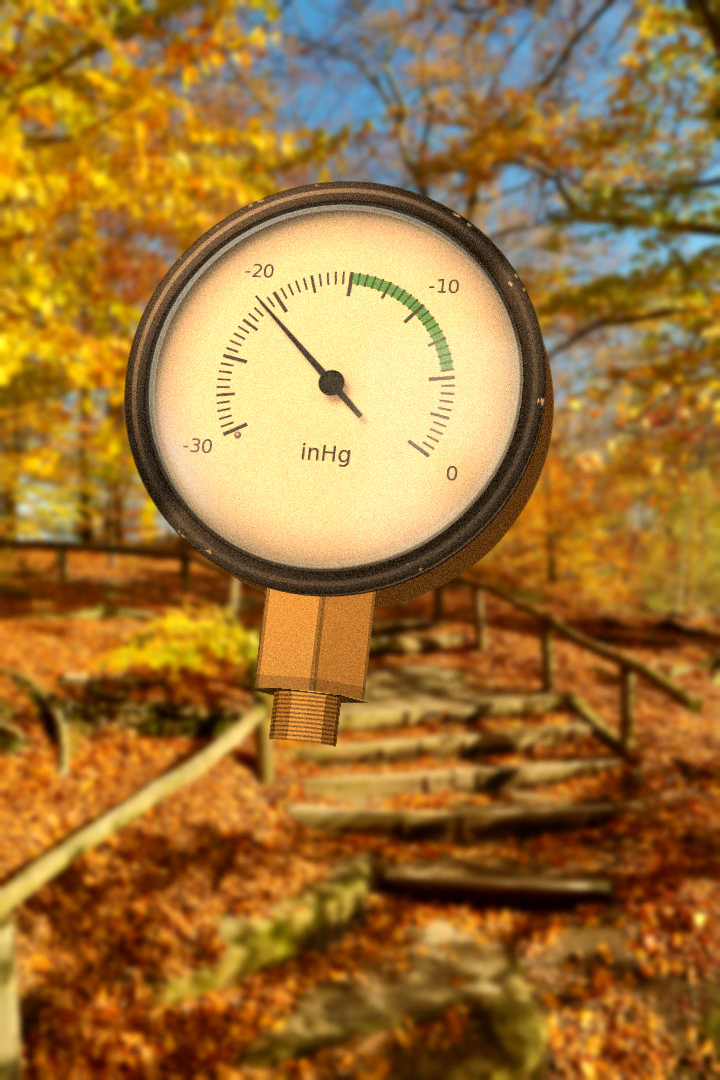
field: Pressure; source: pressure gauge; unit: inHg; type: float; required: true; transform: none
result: -21 inHg
